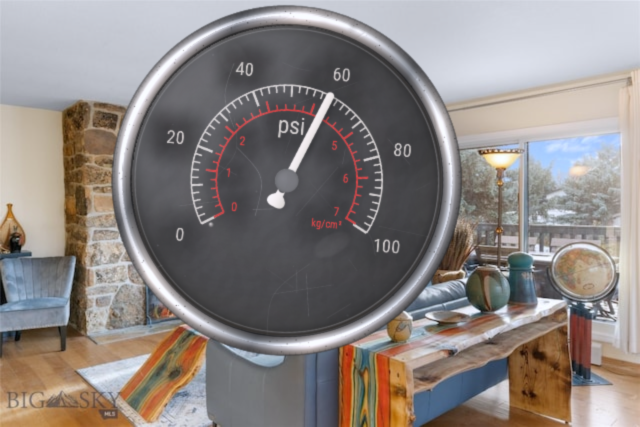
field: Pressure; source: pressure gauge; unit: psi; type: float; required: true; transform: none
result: 60 psi
